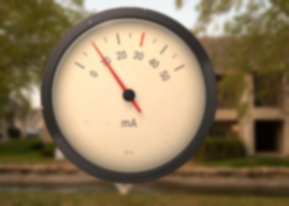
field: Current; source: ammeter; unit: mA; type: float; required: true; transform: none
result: 10 mA
